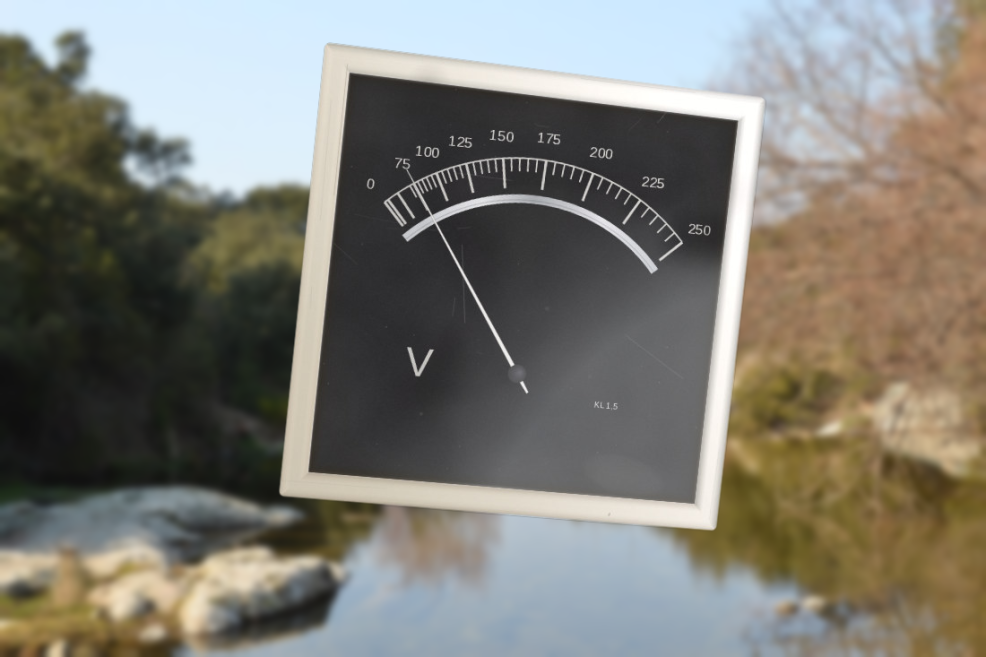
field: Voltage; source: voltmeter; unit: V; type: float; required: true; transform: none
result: 75 V
